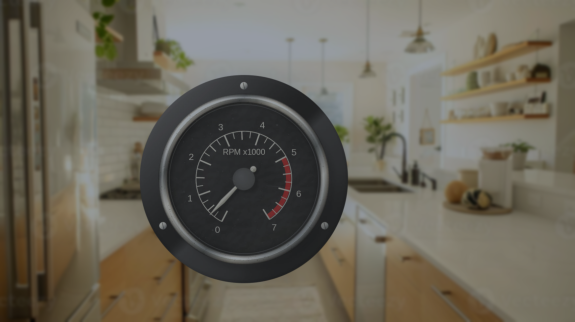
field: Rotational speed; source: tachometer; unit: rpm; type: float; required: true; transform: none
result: 375 rpm
